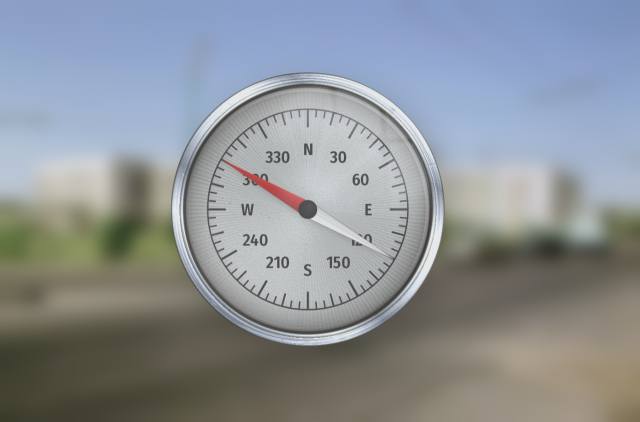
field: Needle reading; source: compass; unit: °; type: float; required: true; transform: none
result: 300 °
